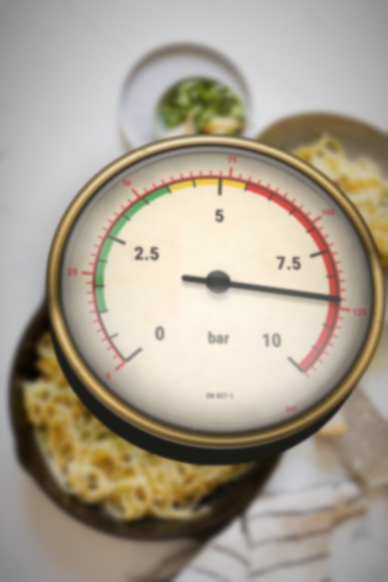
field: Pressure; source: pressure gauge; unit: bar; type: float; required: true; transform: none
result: 8.5 bar
